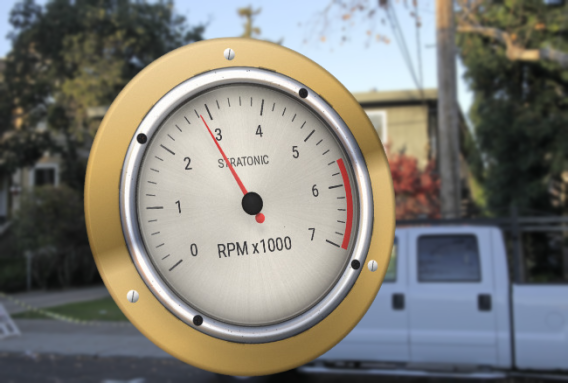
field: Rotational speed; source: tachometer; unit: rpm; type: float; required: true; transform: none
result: 2800 rpm
